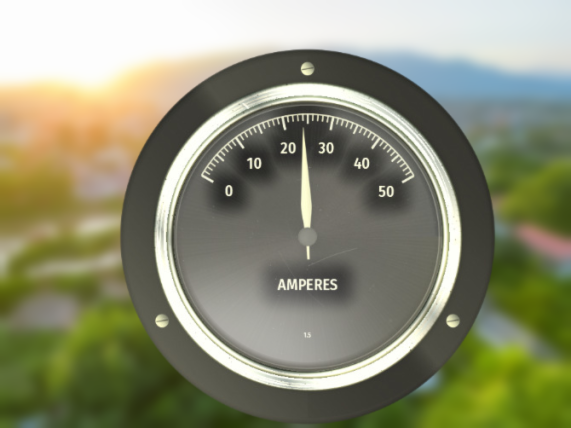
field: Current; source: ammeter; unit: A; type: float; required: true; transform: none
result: 24 A
